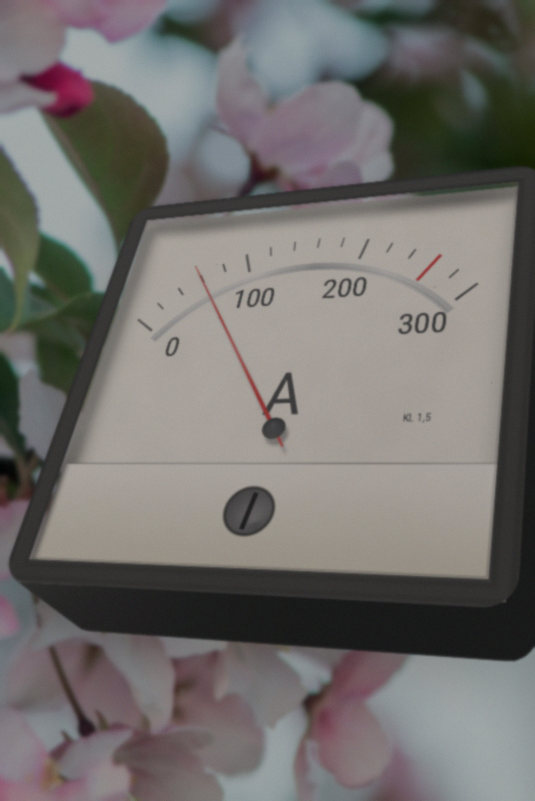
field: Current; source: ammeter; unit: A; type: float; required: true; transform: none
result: 60 A
